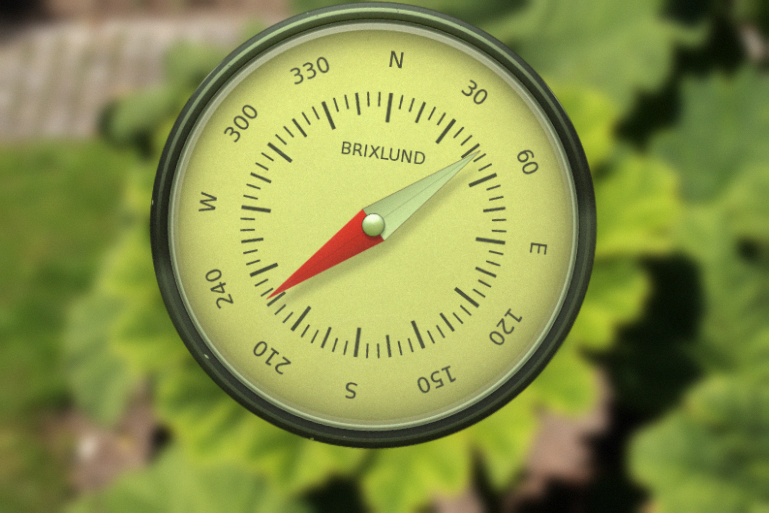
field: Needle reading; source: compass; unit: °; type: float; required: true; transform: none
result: 227.5 °
